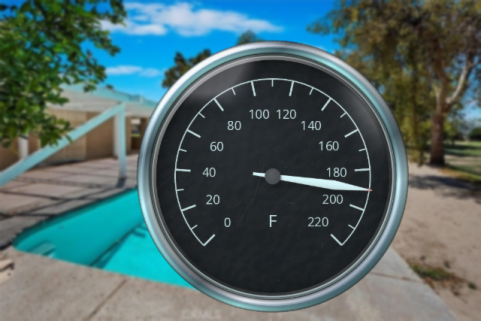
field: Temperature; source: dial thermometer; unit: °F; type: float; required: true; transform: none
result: 190 °F
